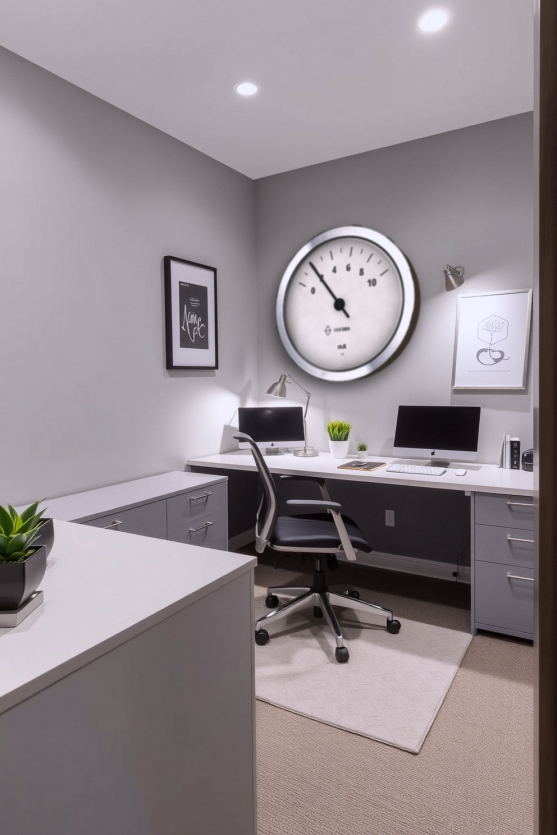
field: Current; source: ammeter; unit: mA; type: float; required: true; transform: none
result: 2 mA
